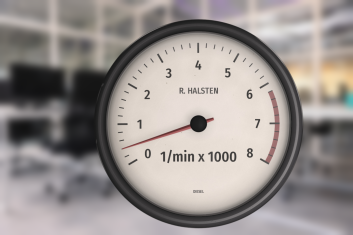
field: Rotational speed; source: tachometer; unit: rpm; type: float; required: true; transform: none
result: 400 rpm
